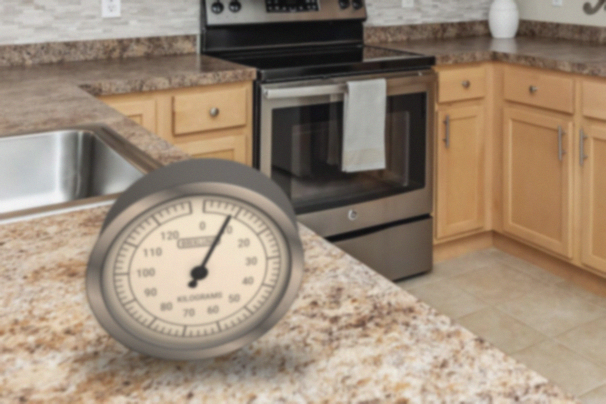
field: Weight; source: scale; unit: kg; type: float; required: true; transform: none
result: 8 kg
